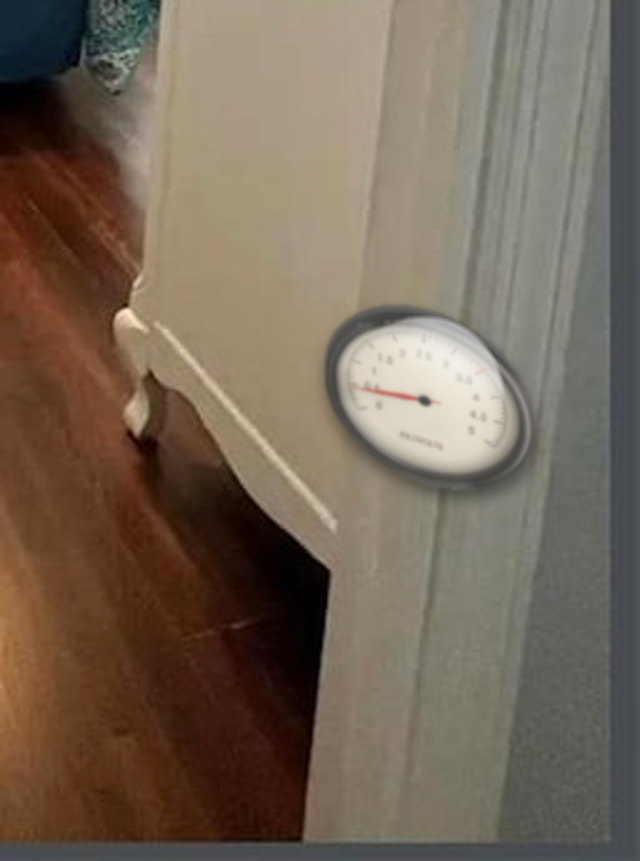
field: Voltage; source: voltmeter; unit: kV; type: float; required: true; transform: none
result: 0.5 kV
